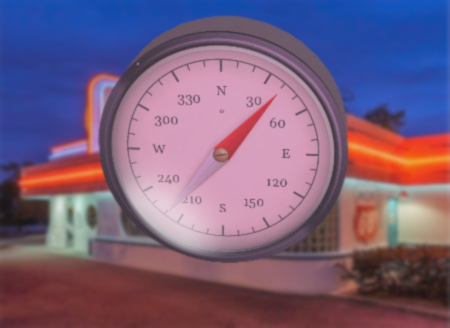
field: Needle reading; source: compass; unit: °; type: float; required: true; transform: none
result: 40 °
